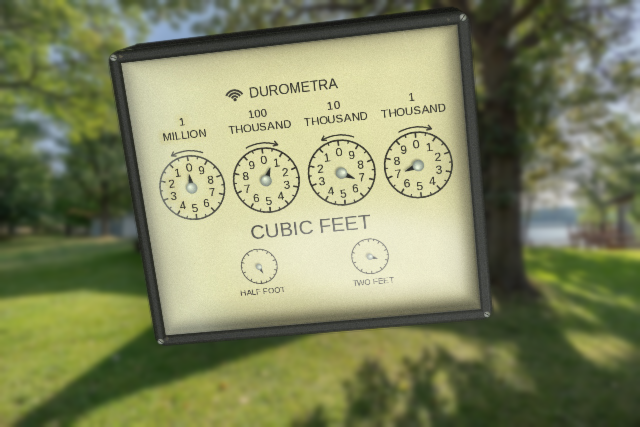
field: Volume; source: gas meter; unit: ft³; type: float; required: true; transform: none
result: 6700 ft³
